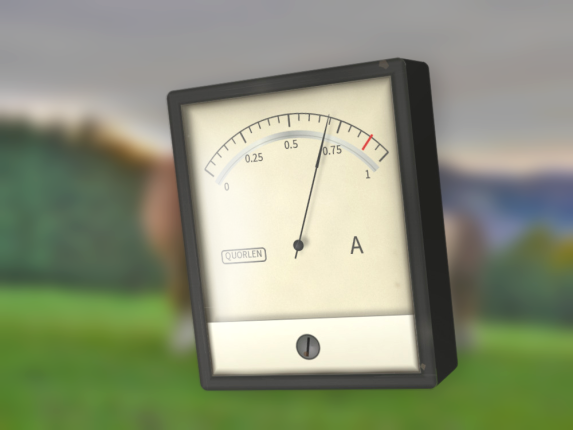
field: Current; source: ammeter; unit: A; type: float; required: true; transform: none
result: 0.7 A
